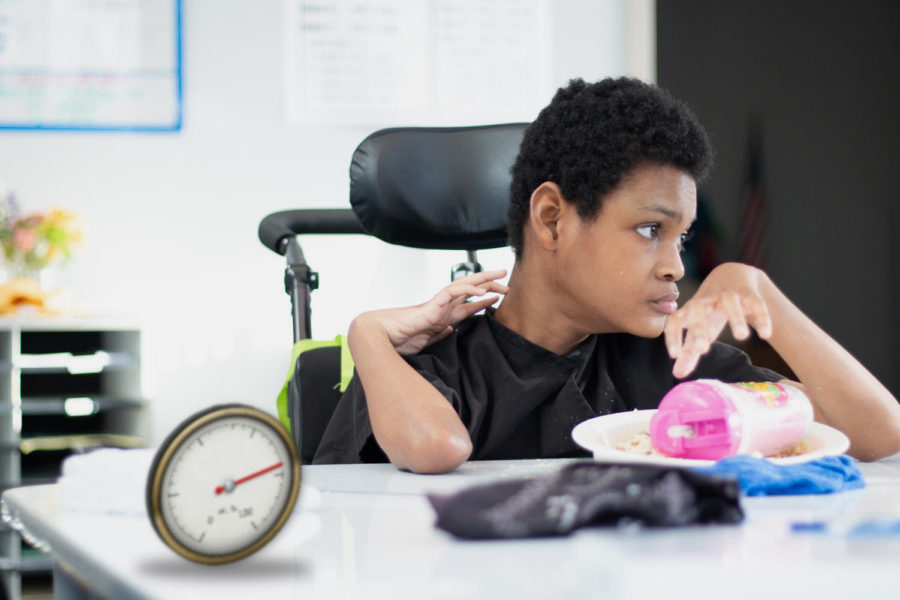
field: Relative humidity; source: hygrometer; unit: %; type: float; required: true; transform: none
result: 76 %
